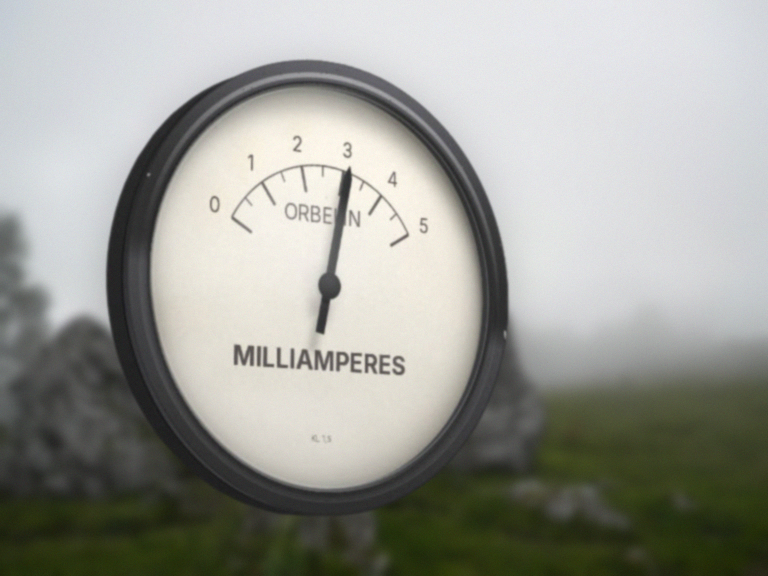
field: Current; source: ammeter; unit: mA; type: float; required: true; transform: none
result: 3 mA
